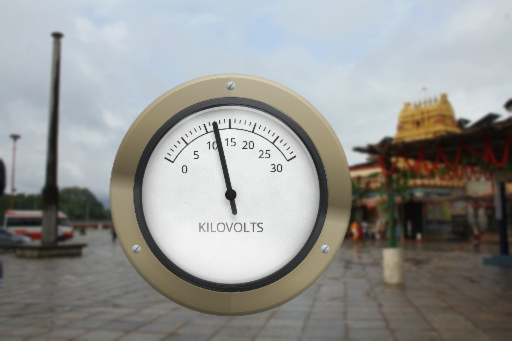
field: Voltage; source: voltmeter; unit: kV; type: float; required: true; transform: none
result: 12 kV
